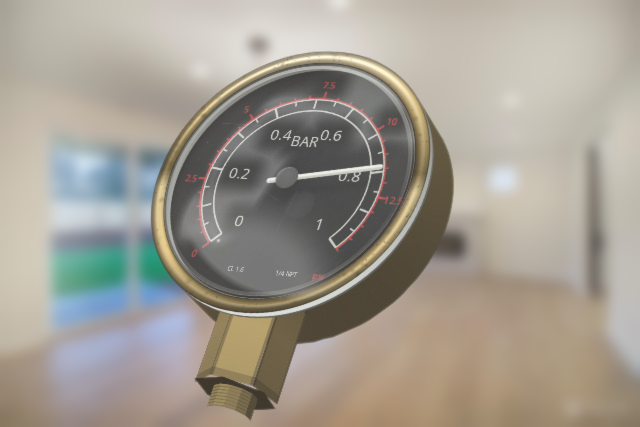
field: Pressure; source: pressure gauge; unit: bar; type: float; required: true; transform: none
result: 0.8 bar
